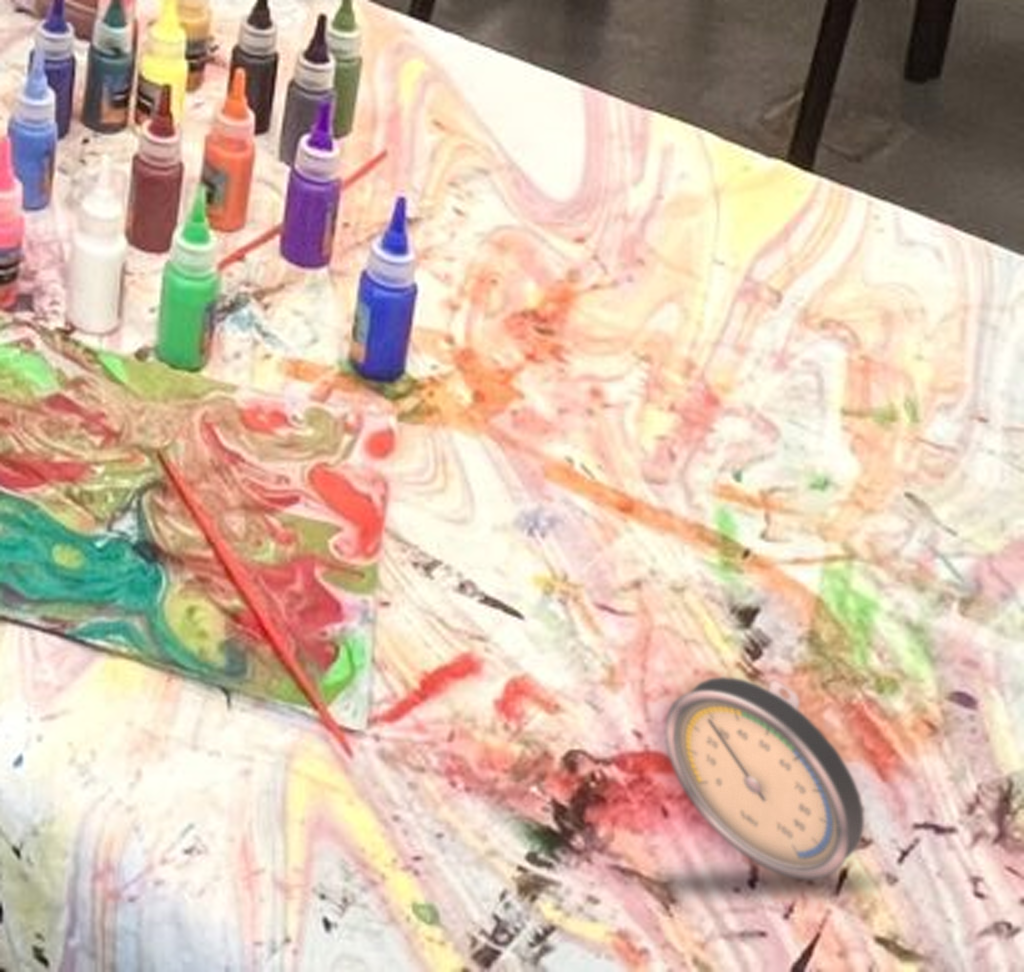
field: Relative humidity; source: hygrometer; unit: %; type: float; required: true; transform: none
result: 30 %
